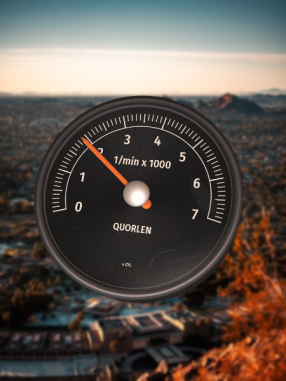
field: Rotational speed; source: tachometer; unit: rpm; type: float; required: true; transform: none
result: 1900 rpm
